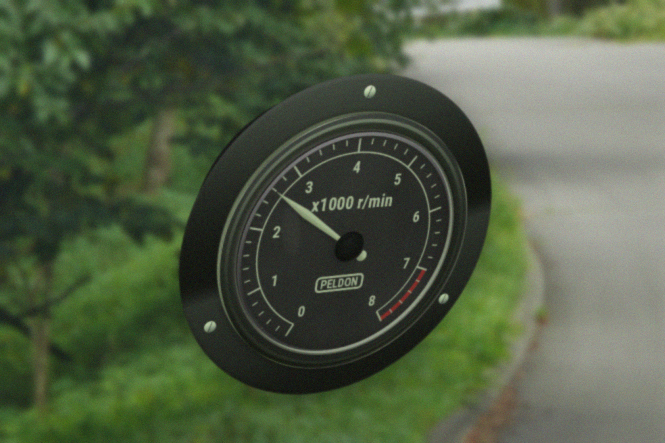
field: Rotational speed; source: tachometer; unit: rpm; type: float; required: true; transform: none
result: 2600 rpm
